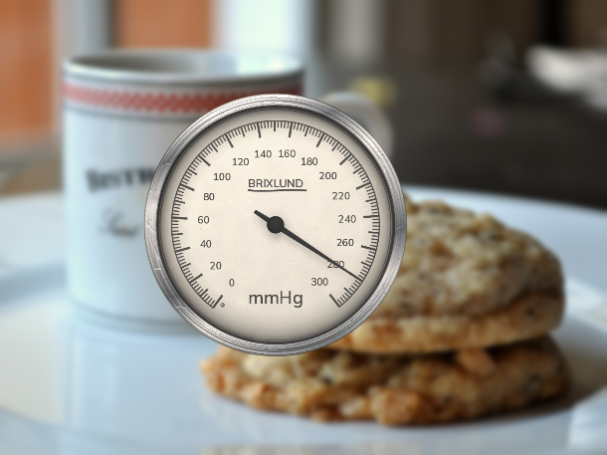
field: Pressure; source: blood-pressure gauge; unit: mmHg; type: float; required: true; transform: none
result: 280 mmHg
